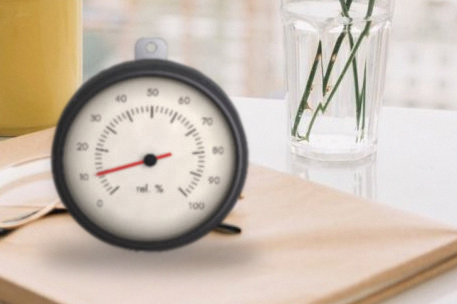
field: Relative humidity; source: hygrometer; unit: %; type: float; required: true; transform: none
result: 10 %
